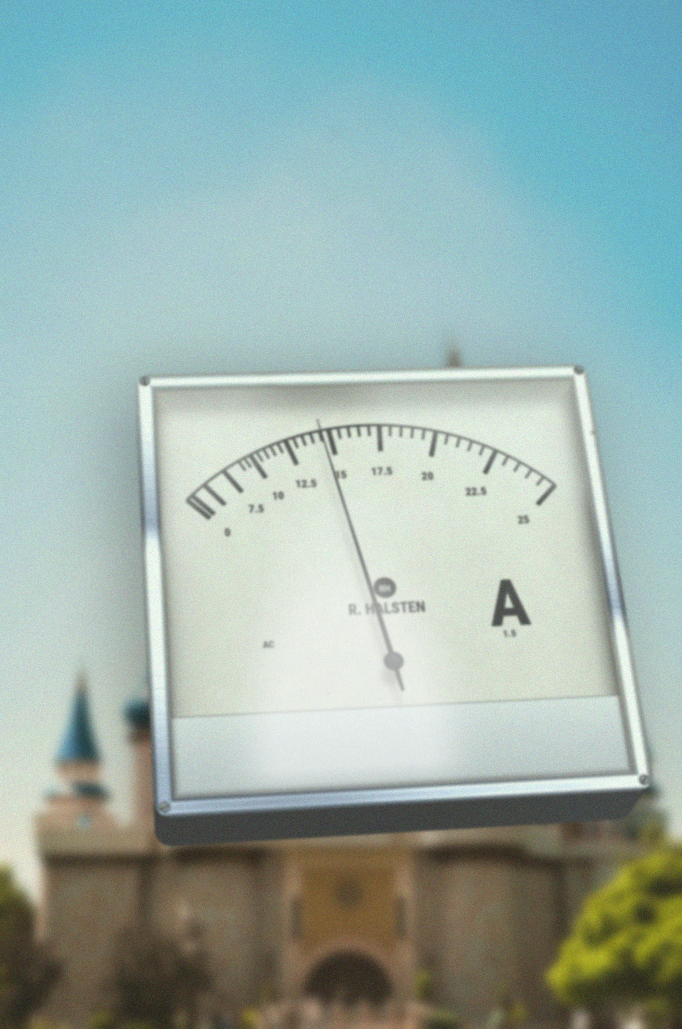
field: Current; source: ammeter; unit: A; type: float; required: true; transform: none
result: 14.5 A
